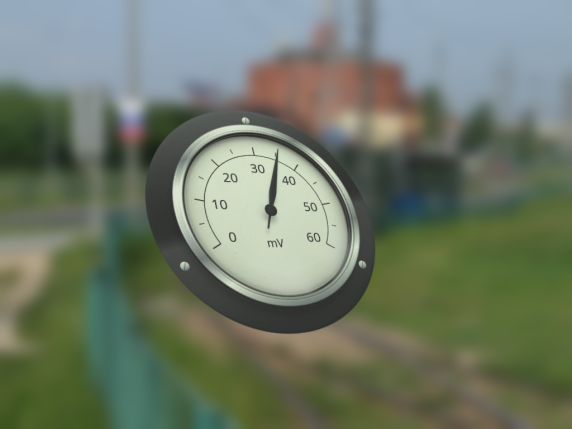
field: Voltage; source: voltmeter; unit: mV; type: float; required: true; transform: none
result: 35 mV
